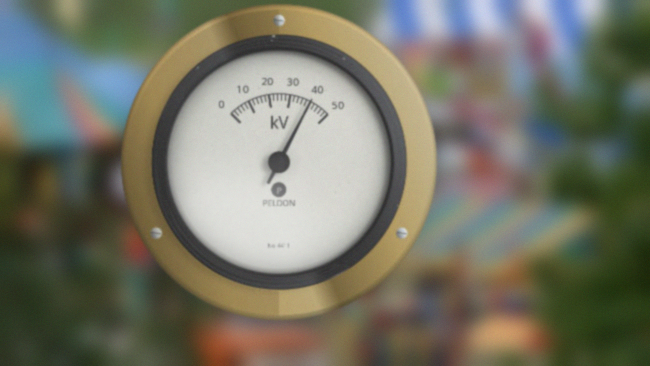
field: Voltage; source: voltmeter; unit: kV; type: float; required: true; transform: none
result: 40 kV
